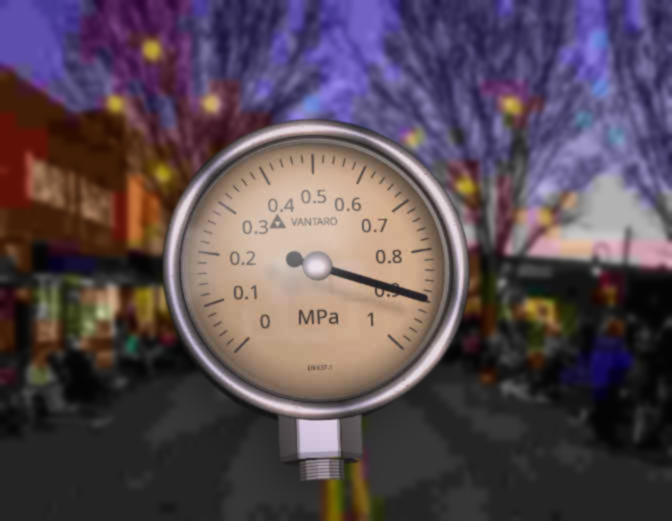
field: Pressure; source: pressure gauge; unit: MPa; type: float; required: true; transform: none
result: 0.9 MPa
